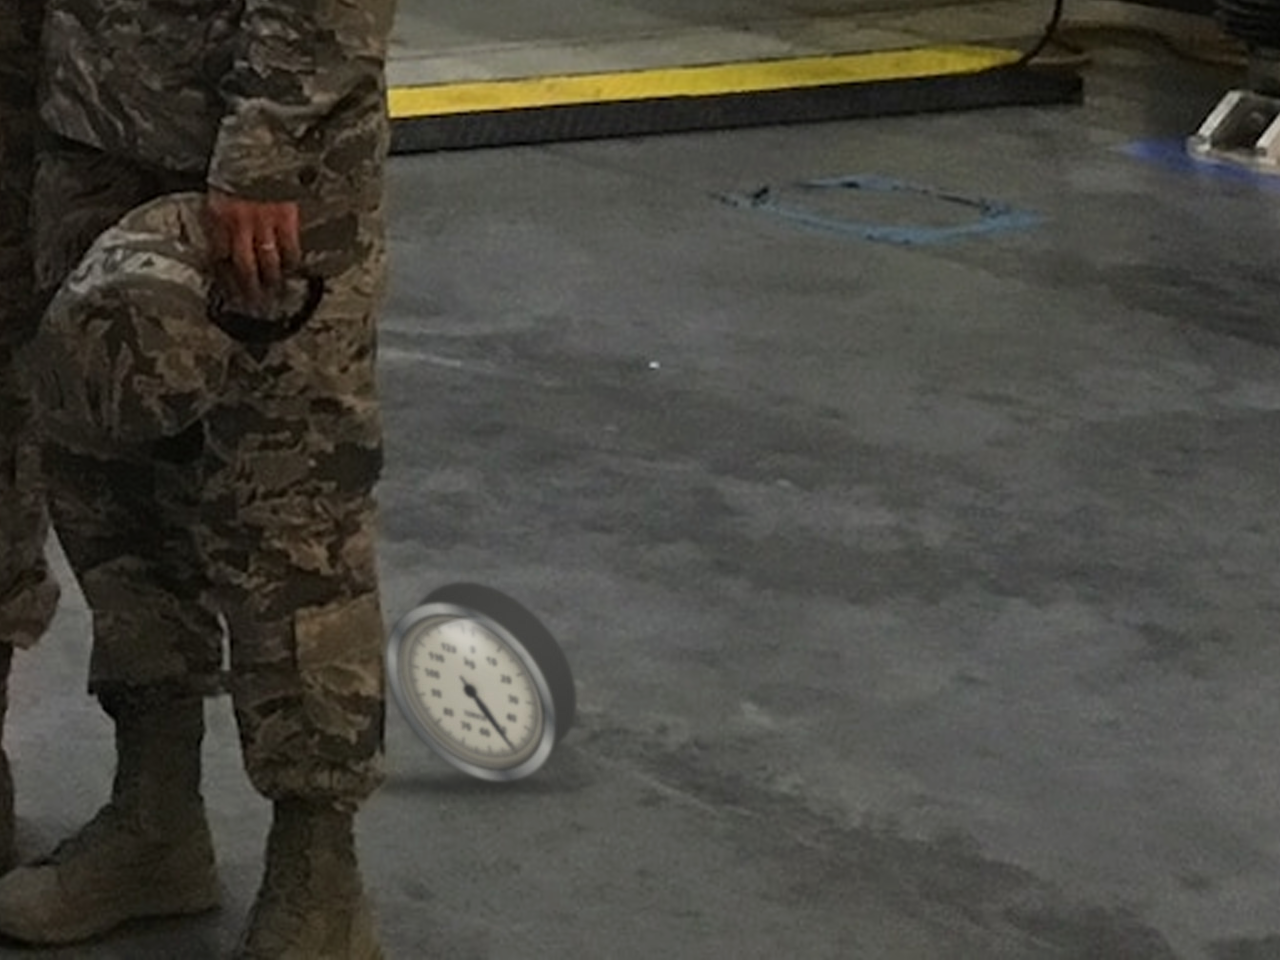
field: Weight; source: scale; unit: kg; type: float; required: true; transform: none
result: 50 kg
